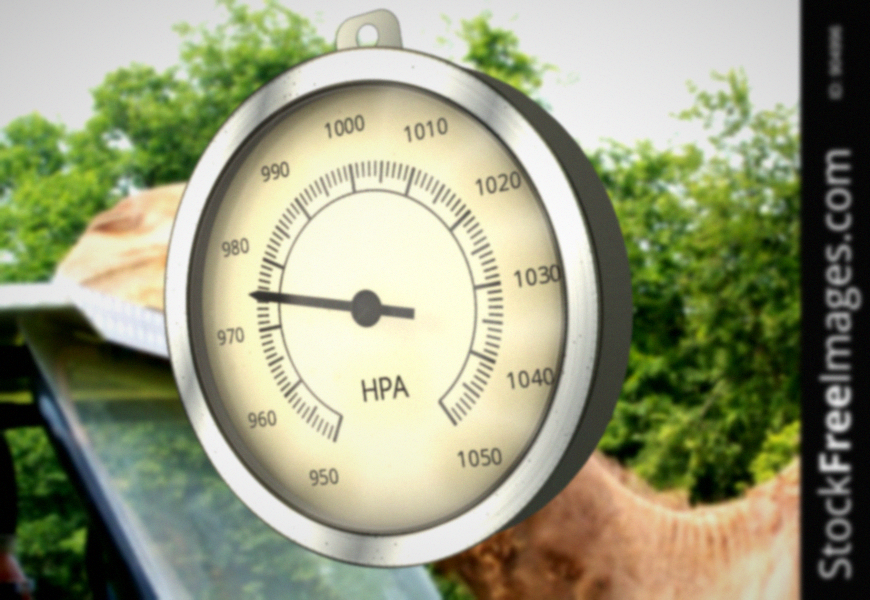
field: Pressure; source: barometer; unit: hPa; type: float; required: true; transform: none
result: 975 hPa
